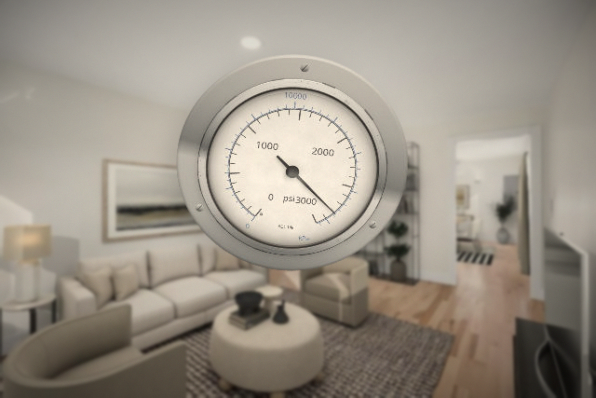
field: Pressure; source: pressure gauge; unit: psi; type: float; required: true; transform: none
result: 2800 psi
